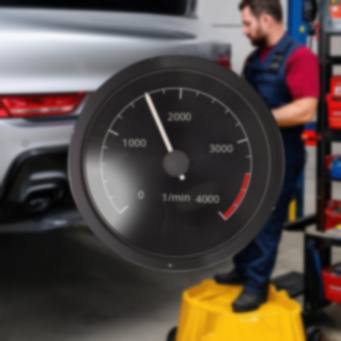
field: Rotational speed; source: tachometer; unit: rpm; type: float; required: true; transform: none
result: 1600 rpm
